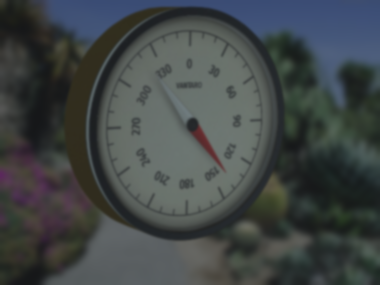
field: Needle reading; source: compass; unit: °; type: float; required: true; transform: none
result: 140 °
